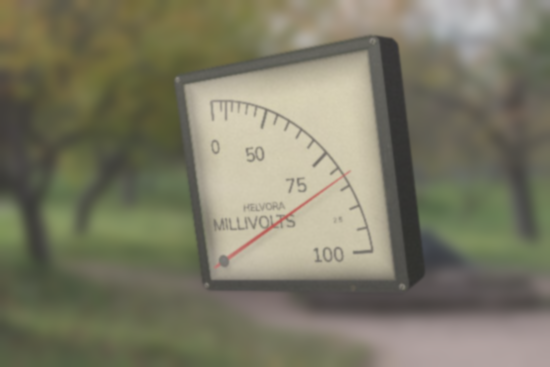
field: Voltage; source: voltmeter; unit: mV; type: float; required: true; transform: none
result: 82.5 mV
